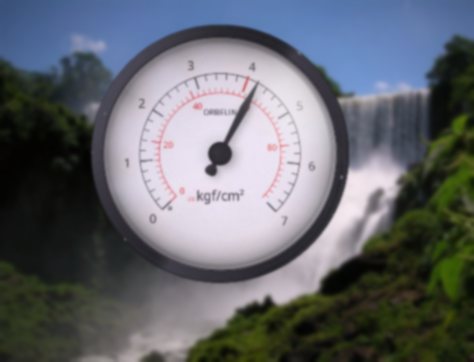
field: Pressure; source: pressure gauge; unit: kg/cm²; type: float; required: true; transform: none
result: 4.2 kg/cm²
